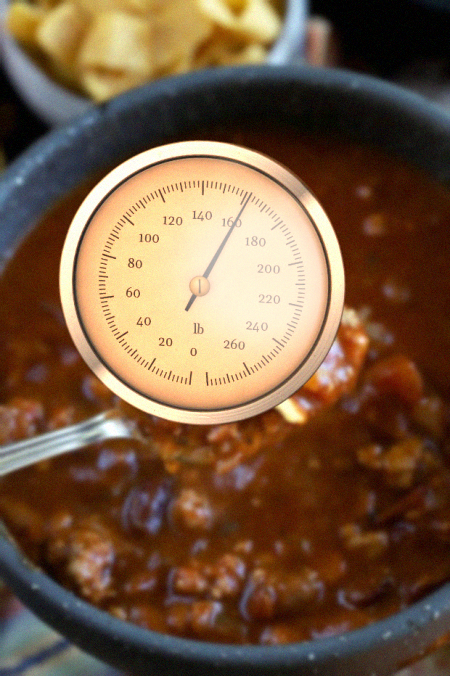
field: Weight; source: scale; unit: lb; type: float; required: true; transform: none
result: 162 lb
